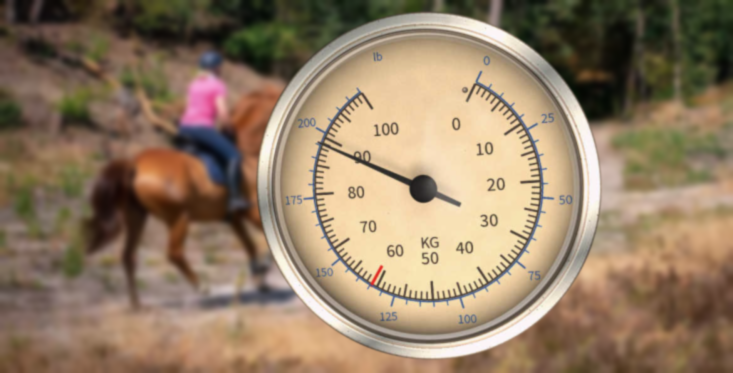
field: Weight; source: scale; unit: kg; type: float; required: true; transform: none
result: 89 kg
